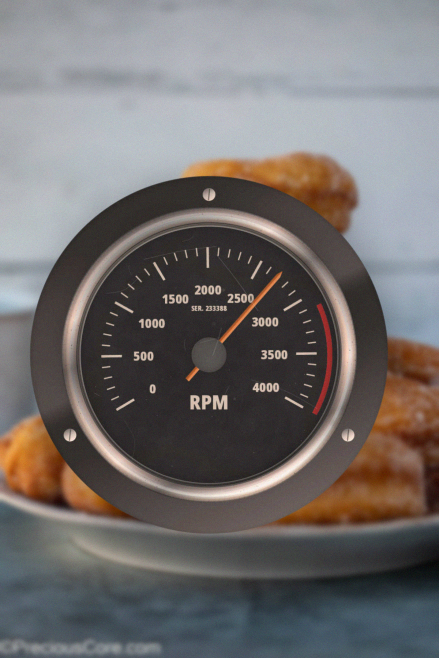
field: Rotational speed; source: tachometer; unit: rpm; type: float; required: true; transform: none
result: 2700 rpm
